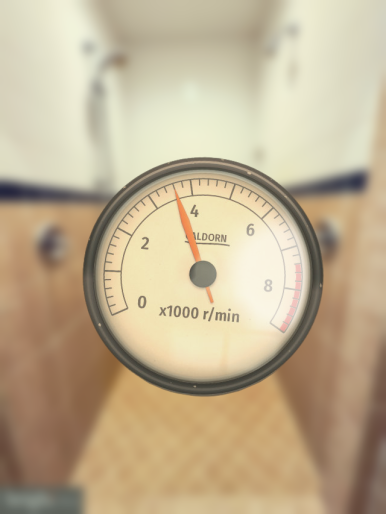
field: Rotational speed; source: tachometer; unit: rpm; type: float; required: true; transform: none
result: 3600 rpm
